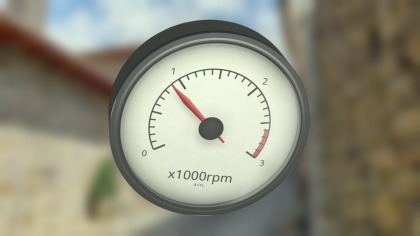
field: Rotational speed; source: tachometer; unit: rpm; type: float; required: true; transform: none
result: 900 rpm
